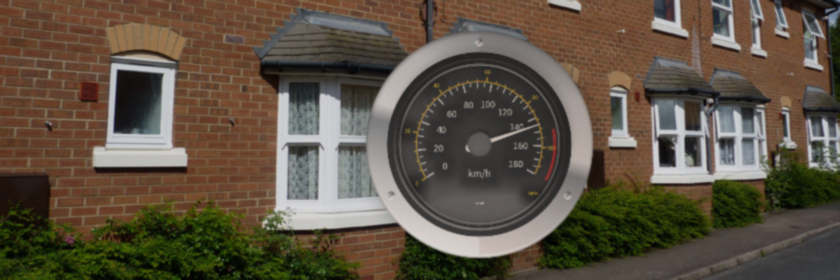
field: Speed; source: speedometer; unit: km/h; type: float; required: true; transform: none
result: 145 km/h
